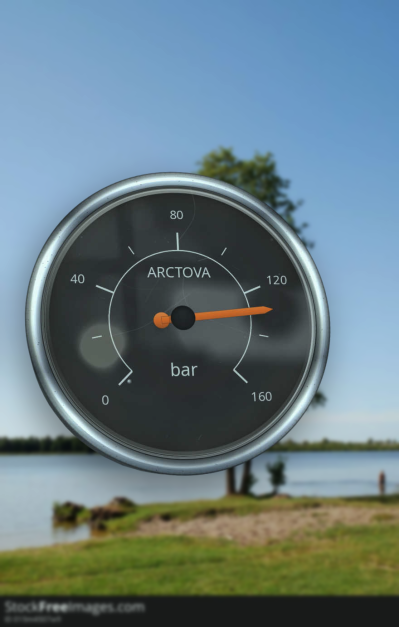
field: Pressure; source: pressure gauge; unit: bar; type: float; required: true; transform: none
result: 130 bar
